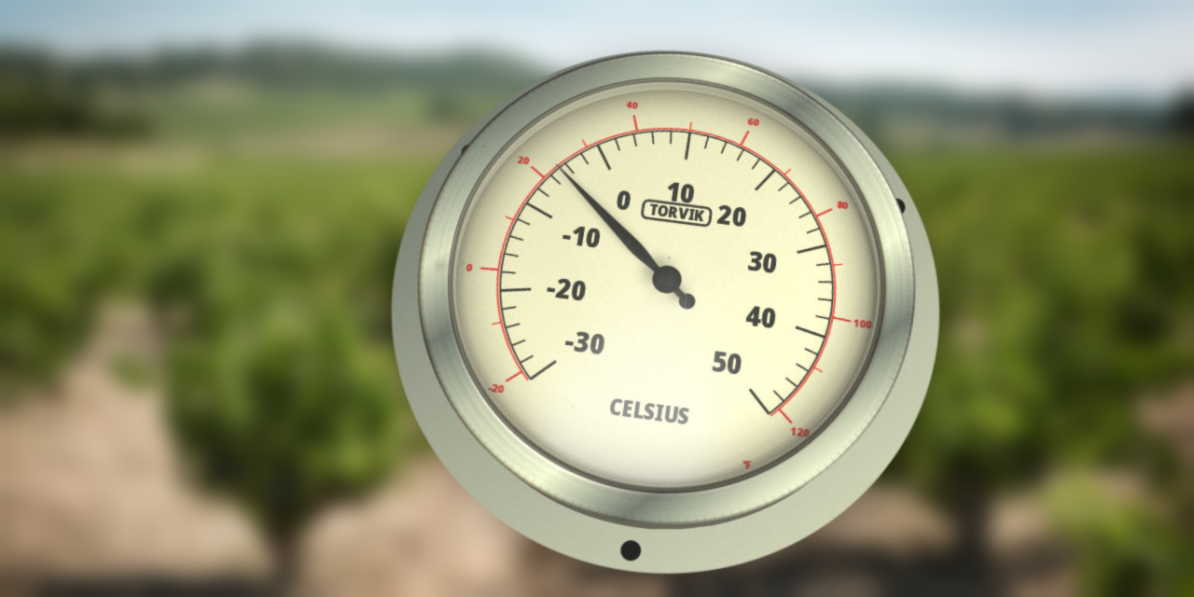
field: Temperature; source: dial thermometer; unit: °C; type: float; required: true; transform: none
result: -5 °C
